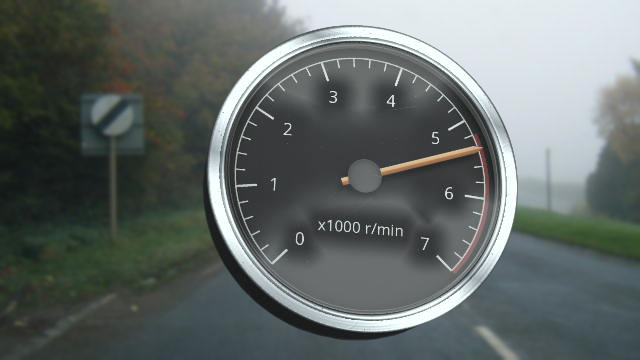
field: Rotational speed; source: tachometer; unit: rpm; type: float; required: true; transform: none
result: 5400 rpm
